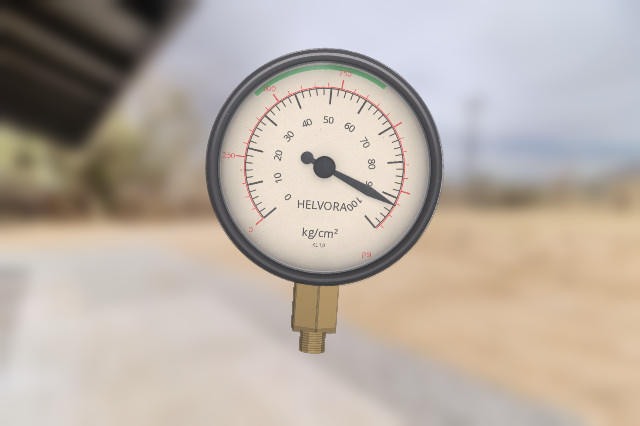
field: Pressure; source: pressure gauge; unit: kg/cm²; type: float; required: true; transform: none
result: 92 kg/cm²
